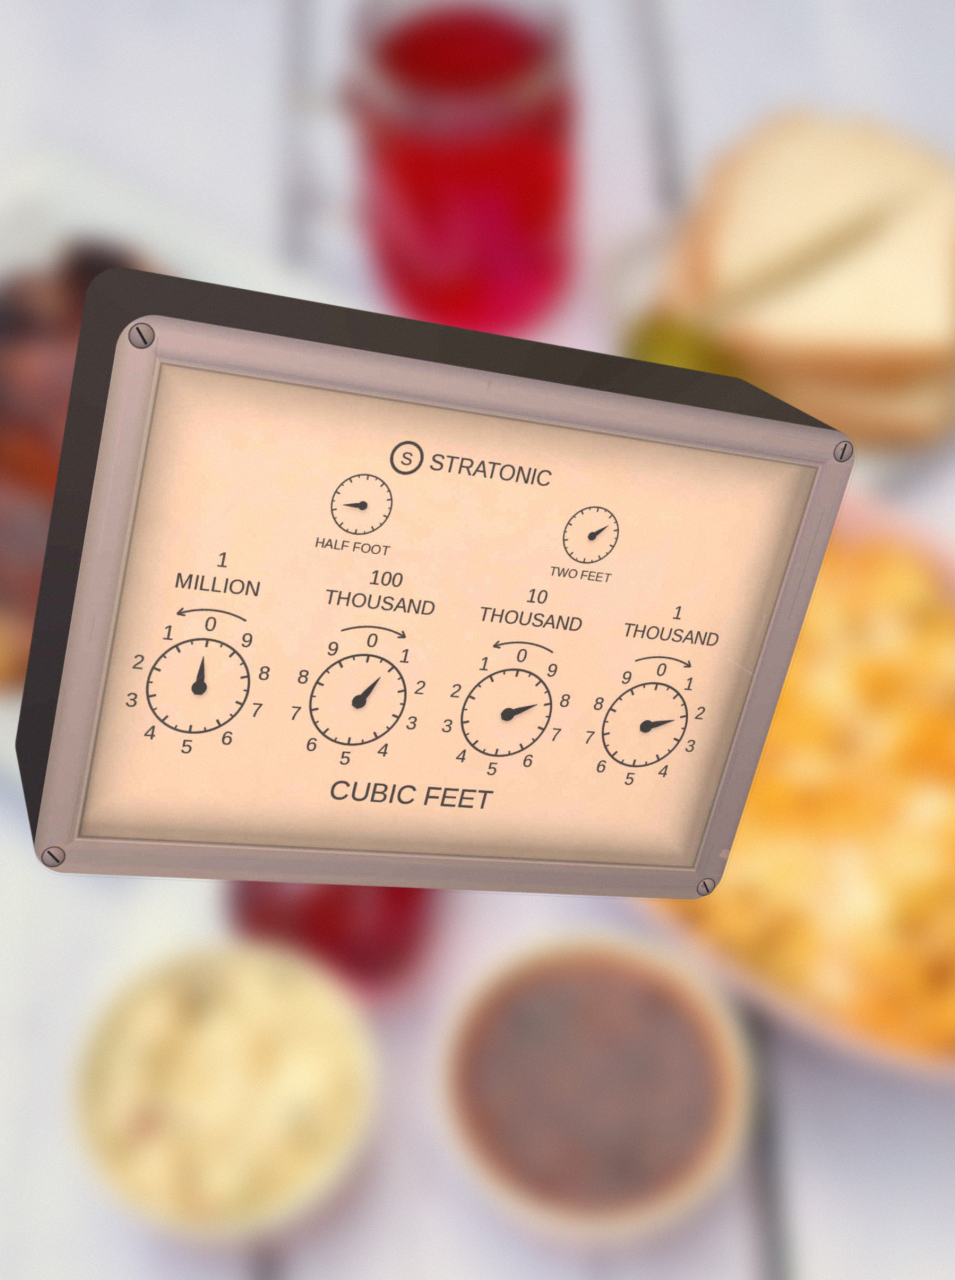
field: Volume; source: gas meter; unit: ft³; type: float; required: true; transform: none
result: 8200 ft³
